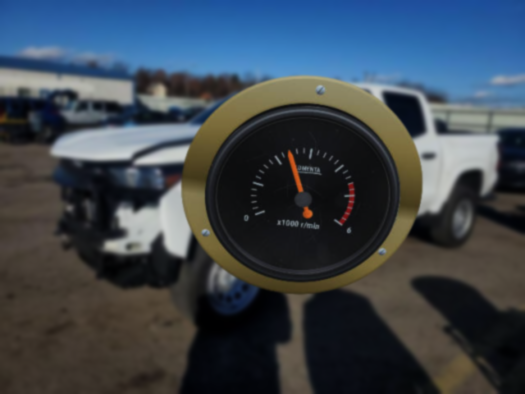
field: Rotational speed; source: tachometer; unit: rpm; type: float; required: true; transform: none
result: 2400 rpm
